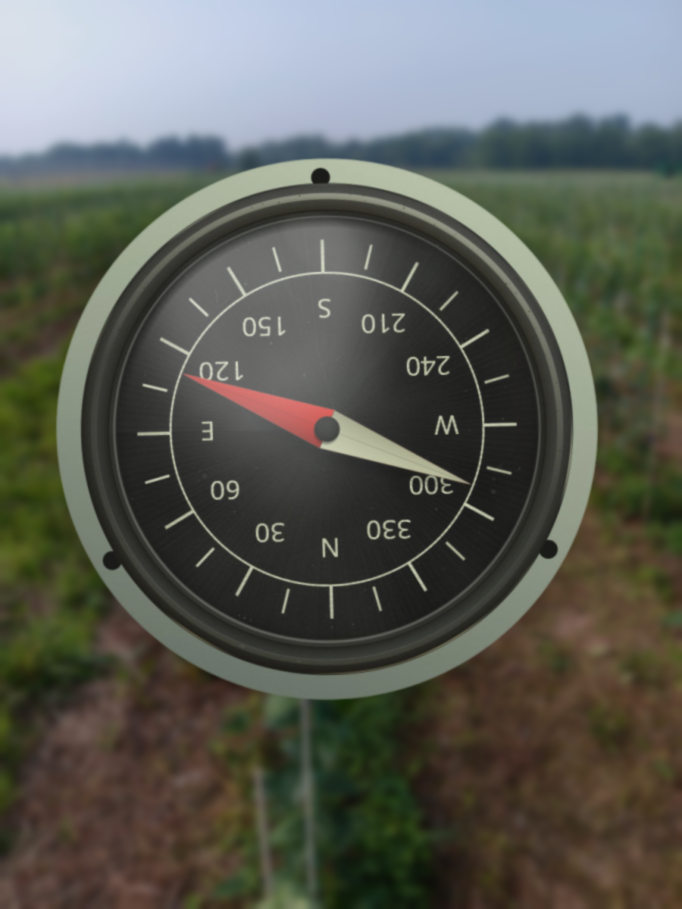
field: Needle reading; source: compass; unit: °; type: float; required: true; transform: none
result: 112.5 °
